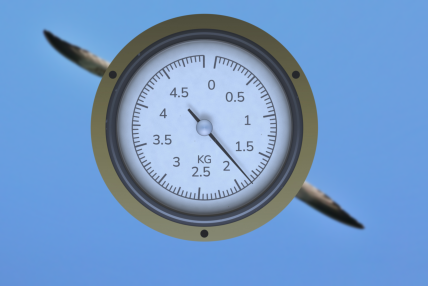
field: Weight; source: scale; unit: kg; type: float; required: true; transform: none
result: 1.85 kg
